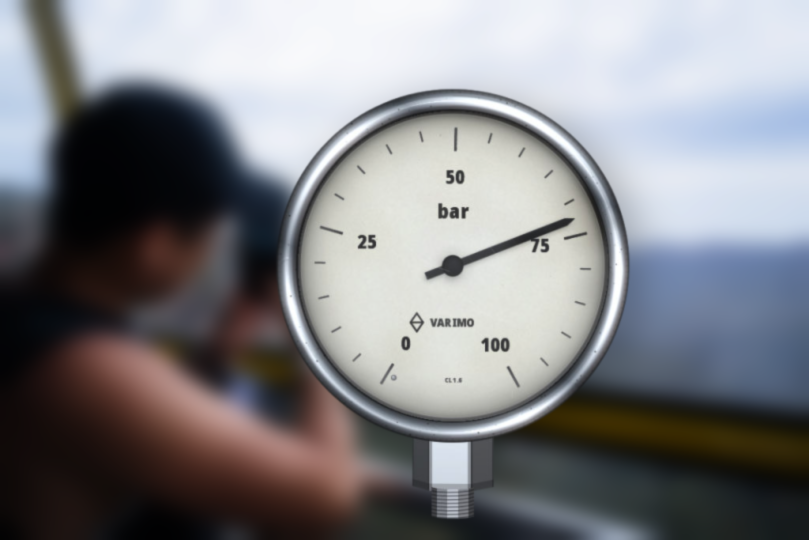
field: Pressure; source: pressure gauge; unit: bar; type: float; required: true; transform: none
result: 72.5 bar
